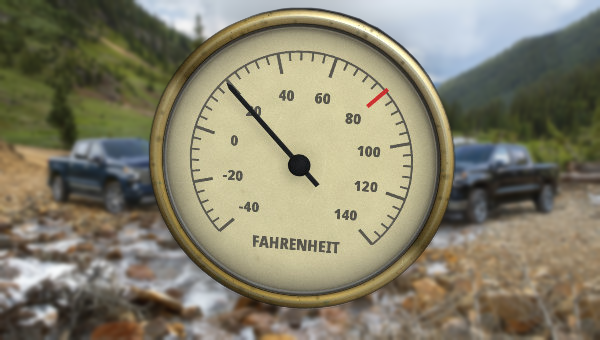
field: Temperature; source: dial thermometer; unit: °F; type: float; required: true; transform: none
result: 20 °F
